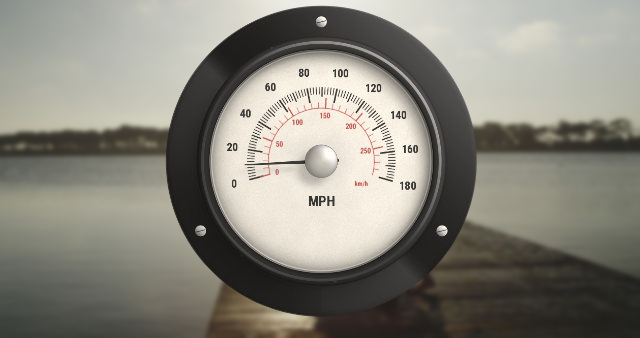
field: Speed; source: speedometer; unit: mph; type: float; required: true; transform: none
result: 10 mph
